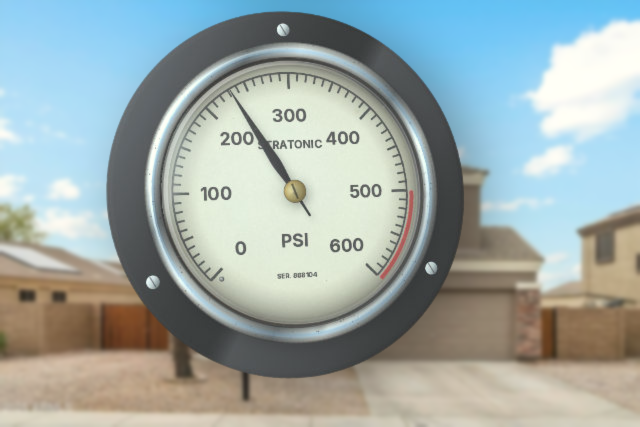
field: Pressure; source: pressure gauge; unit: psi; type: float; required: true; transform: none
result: 230 psi
